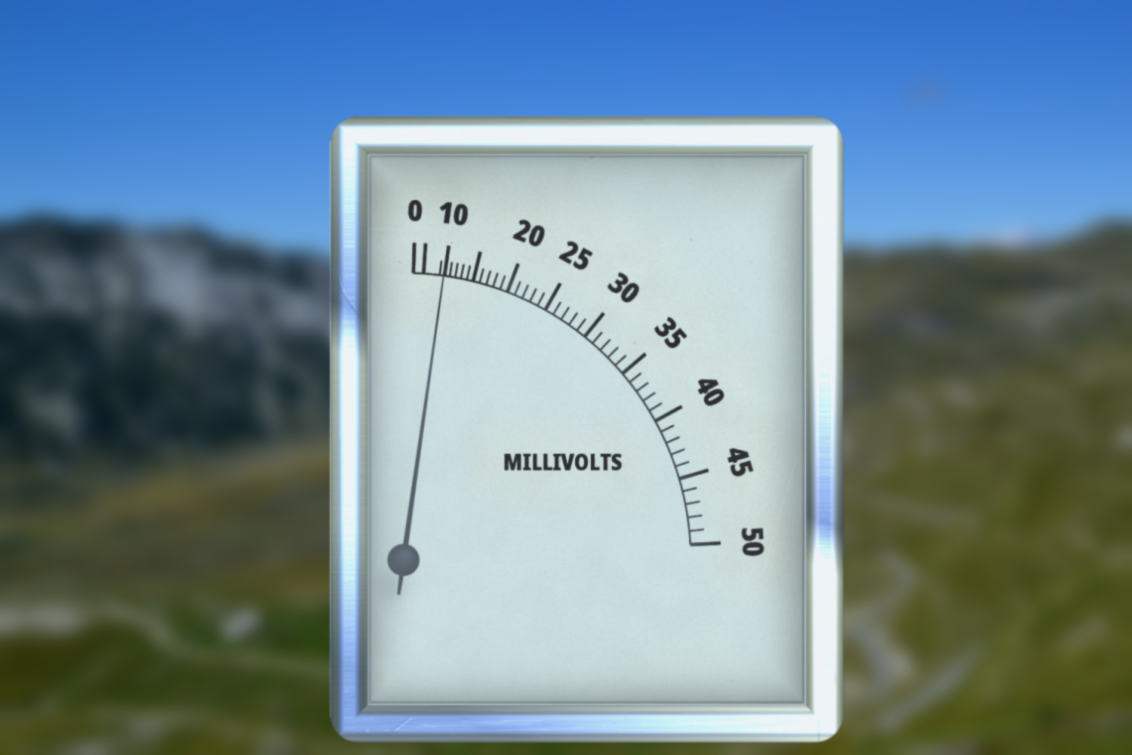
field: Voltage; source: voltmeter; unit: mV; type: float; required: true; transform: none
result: 10 mV
